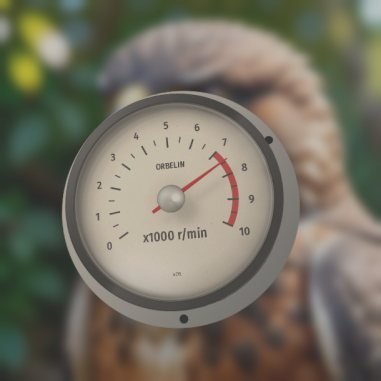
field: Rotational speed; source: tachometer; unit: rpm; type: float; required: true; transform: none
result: 7500 rpm
